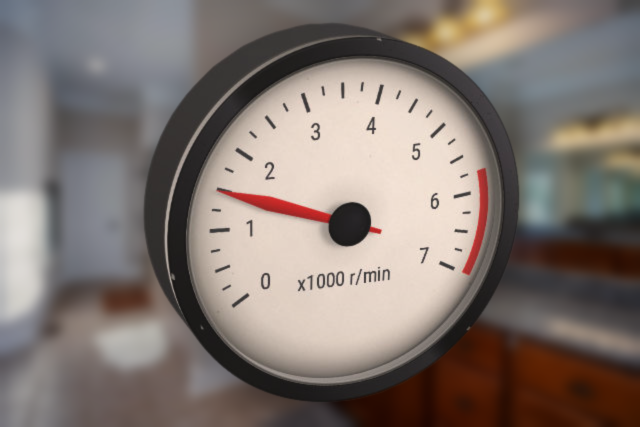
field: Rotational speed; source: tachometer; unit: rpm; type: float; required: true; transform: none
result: 1500 rpm
